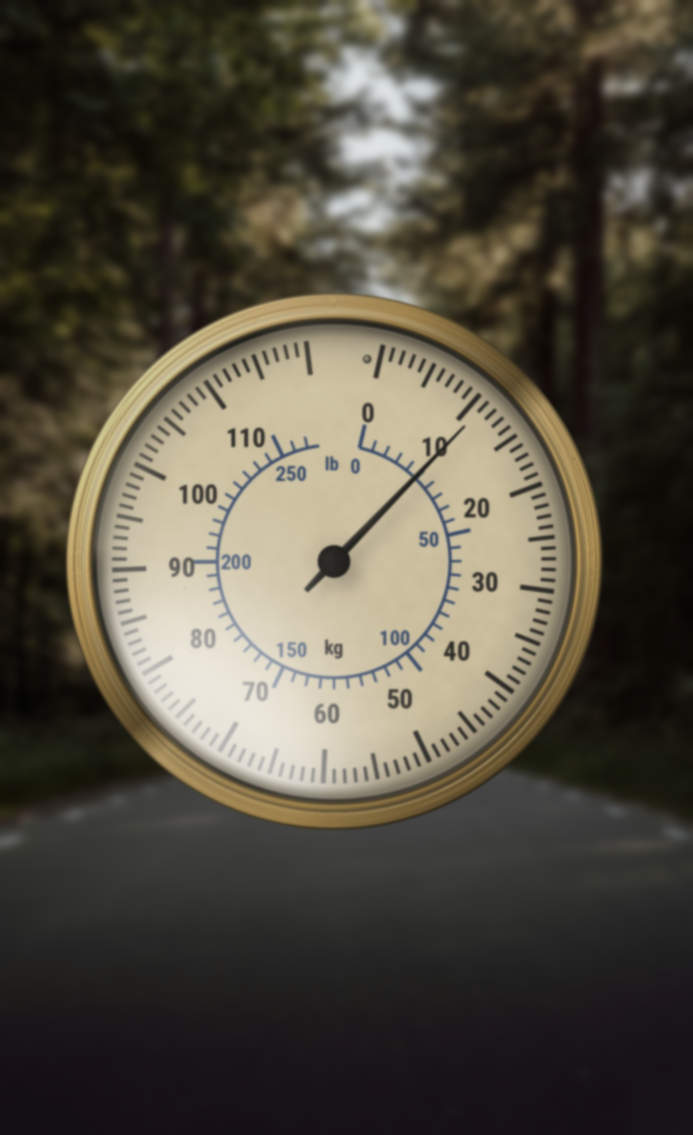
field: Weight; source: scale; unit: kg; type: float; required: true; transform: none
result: 11 kg
